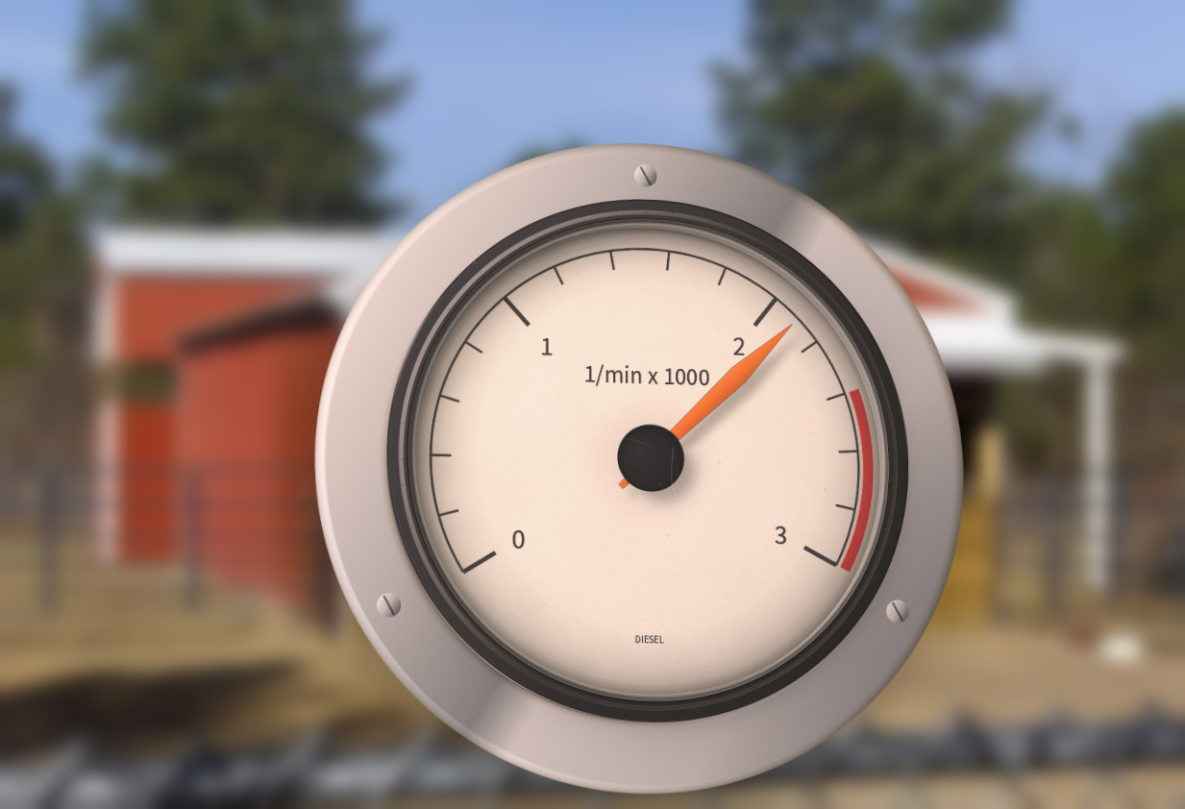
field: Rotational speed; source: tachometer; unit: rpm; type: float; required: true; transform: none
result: 2100 rpm
